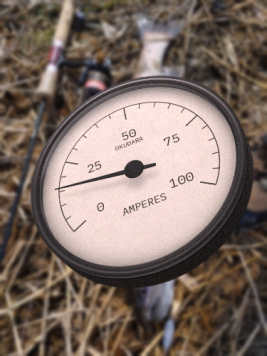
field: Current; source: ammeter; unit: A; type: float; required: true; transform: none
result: 15 A
